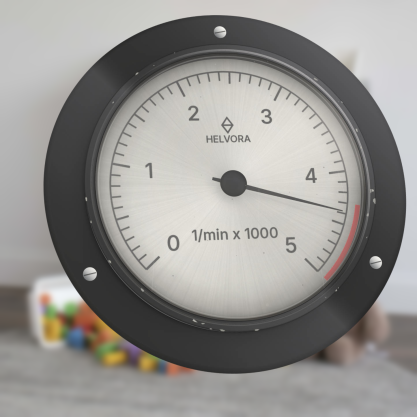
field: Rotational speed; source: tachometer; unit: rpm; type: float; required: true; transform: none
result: 4400 rpm
